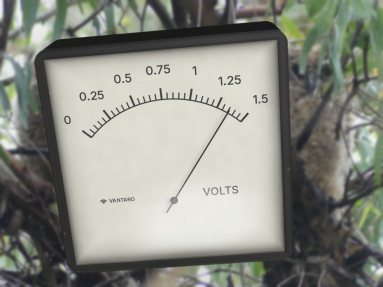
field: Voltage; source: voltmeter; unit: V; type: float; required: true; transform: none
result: 1.35 V
